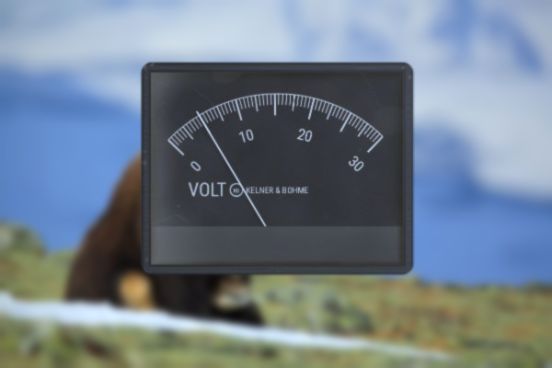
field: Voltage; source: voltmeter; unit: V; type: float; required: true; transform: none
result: 5 V
